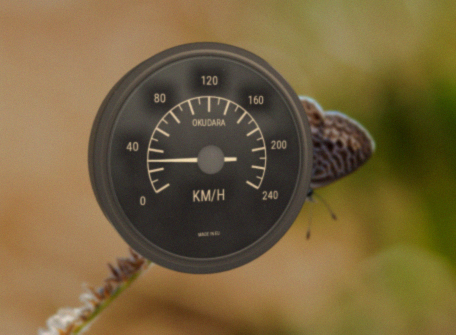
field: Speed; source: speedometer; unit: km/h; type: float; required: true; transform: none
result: 30 km/h
